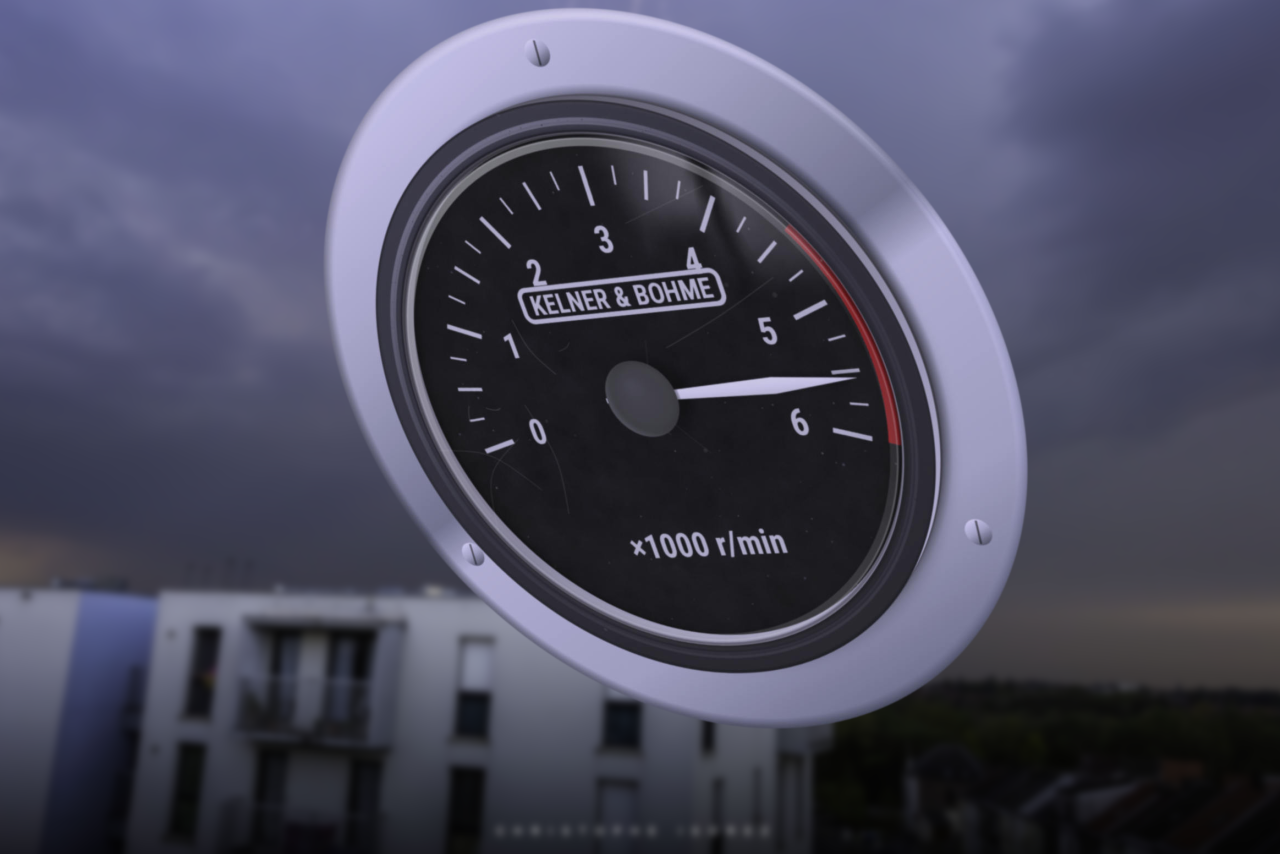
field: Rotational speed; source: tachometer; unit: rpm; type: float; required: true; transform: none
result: 5500 rpm
